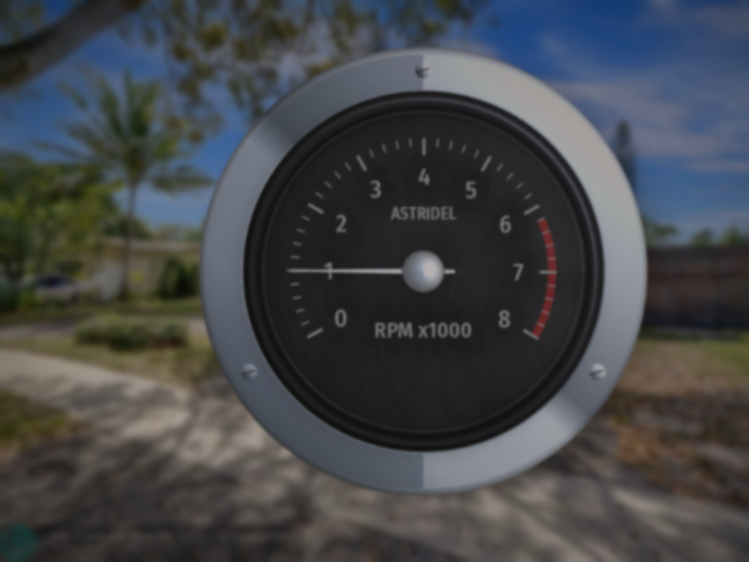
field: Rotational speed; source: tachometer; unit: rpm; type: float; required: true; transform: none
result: 1000 rpm
